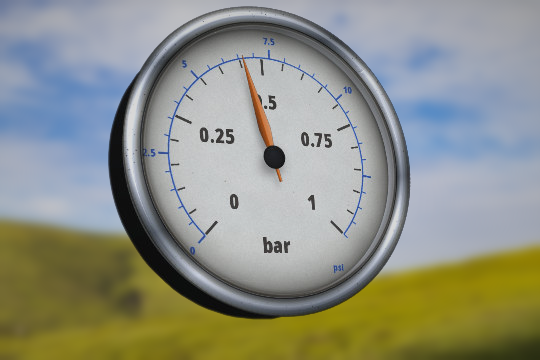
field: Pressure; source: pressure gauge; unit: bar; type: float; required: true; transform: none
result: 0.45 bar
